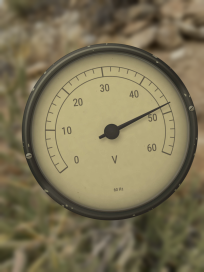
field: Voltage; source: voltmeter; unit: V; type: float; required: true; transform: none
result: 48 V
